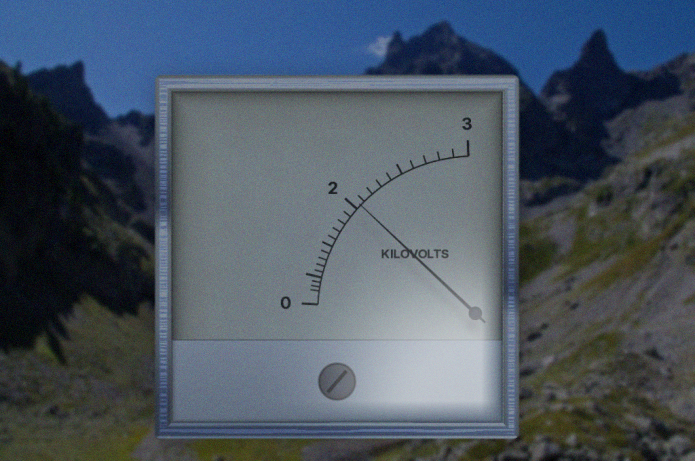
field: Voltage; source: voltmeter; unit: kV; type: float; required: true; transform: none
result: 2.05 kV
